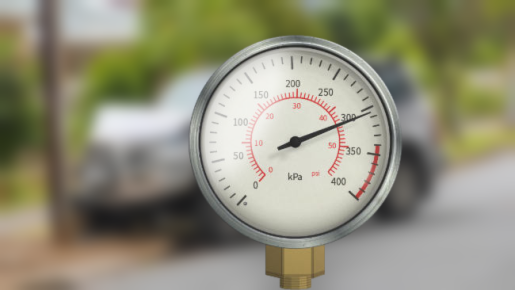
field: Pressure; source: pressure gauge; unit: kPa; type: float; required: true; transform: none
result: 305 kPa
